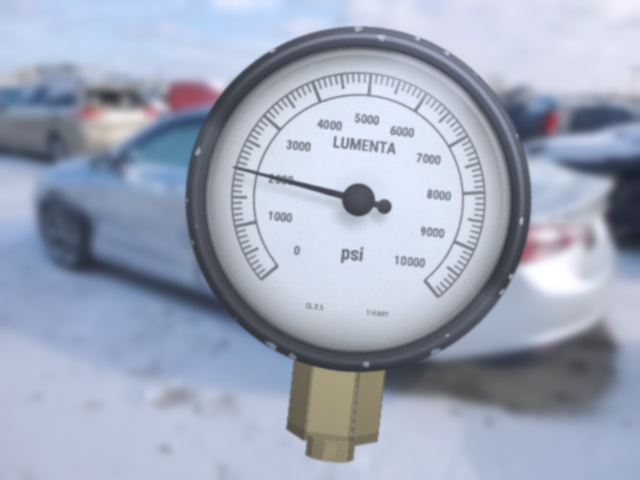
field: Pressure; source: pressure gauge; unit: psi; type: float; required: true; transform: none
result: 2000 psi
